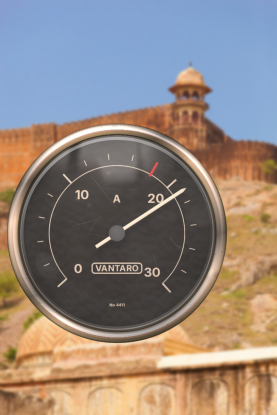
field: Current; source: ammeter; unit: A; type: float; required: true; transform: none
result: 21 A
